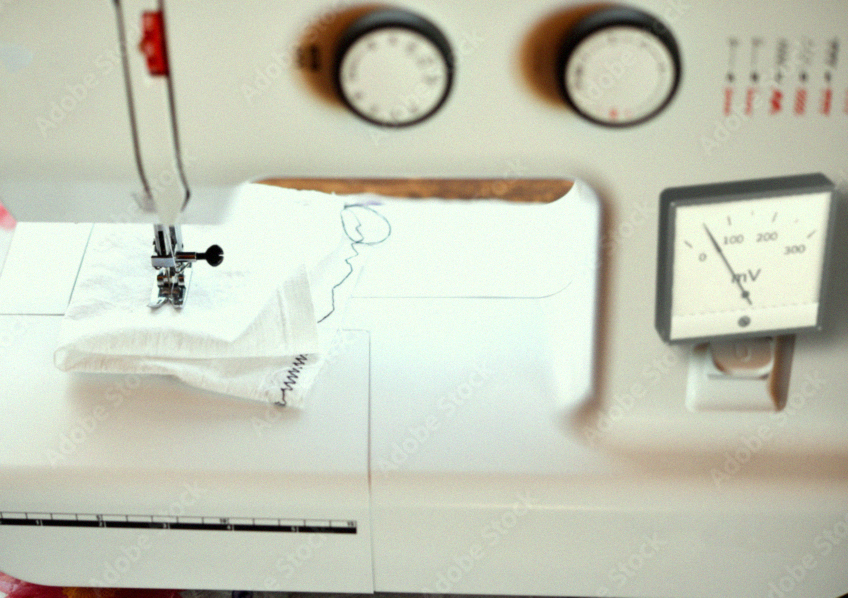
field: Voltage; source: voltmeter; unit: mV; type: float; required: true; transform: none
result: 50 mV
